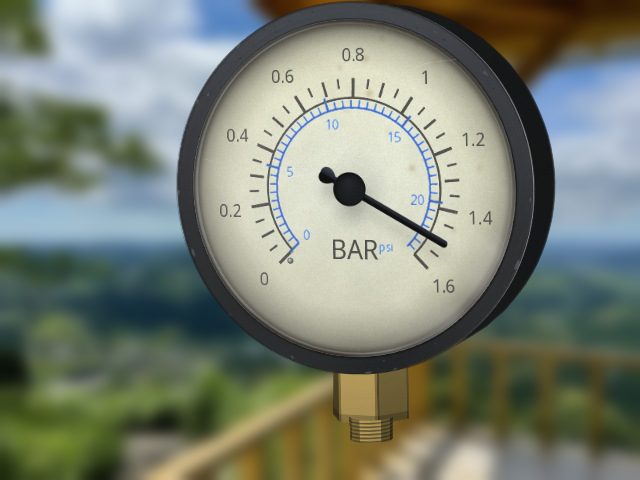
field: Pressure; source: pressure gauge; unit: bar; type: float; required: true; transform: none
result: 1.5 bar
